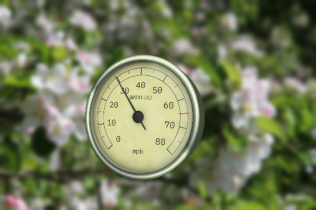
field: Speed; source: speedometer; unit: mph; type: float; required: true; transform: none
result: 30 mph
